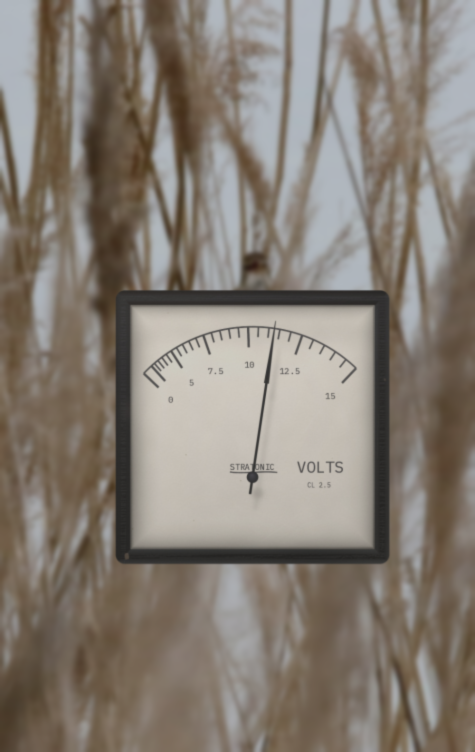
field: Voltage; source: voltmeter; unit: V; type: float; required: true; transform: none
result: 11.25 V
